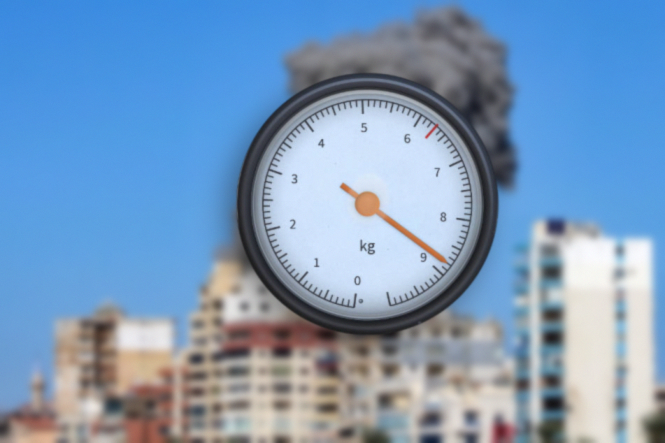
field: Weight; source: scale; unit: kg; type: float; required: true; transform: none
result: 8.8 kg
